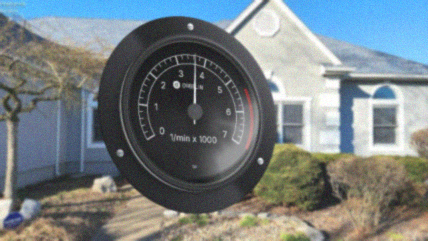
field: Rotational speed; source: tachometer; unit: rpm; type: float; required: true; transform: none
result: 3600 rpm
